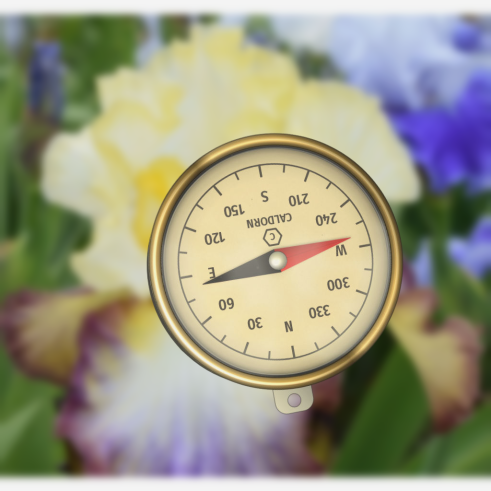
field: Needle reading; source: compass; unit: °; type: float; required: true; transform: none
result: 262.5 °
